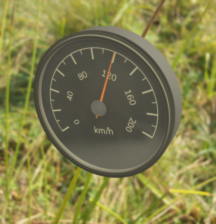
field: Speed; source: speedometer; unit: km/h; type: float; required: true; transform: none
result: 120 km/h
